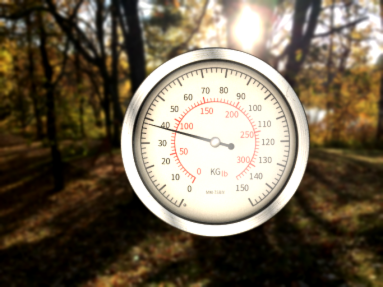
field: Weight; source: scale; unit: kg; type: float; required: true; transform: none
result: 38 kg
